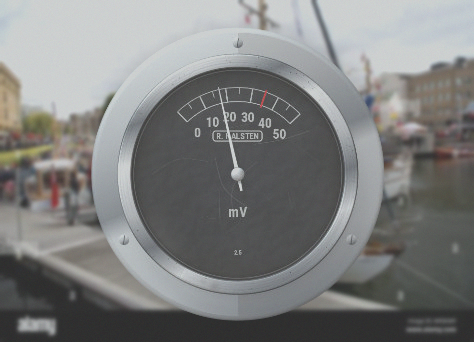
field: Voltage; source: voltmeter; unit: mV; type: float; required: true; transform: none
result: 17.5 mV
